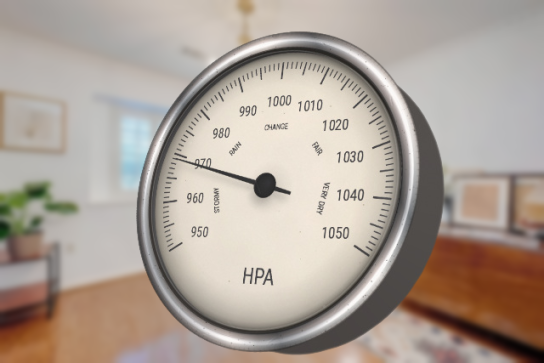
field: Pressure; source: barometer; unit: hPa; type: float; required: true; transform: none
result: 969 hPa
